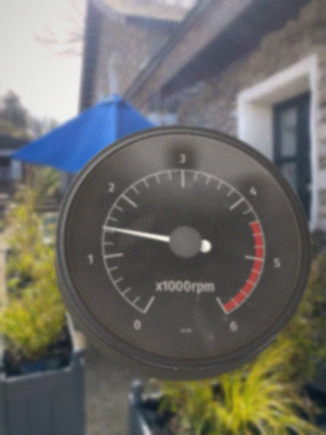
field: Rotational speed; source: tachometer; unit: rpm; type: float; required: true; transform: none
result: 1400 rpm
